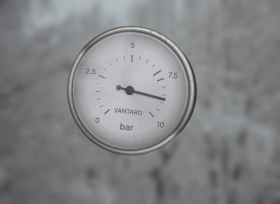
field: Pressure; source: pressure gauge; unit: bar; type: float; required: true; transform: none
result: 8.75 bar
